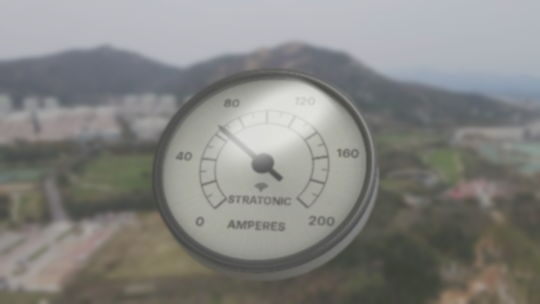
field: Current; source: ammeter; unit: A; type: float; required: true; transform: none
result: 65 A
